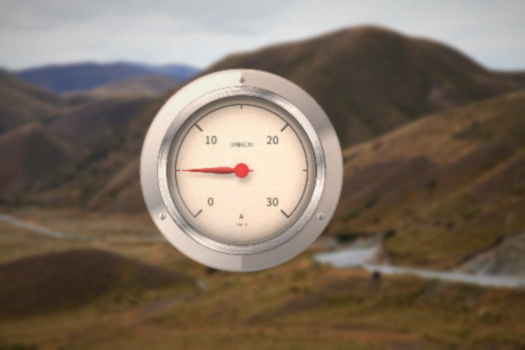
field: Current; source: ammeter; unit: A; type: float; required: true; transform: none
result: 5 A
